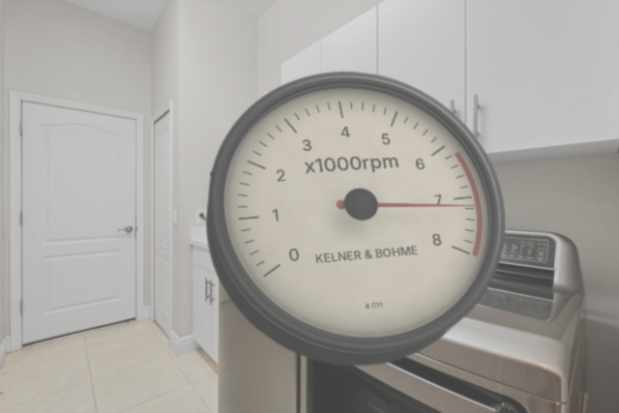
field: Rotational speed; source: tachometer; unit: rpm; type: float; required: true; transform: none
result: 7200 rpm
